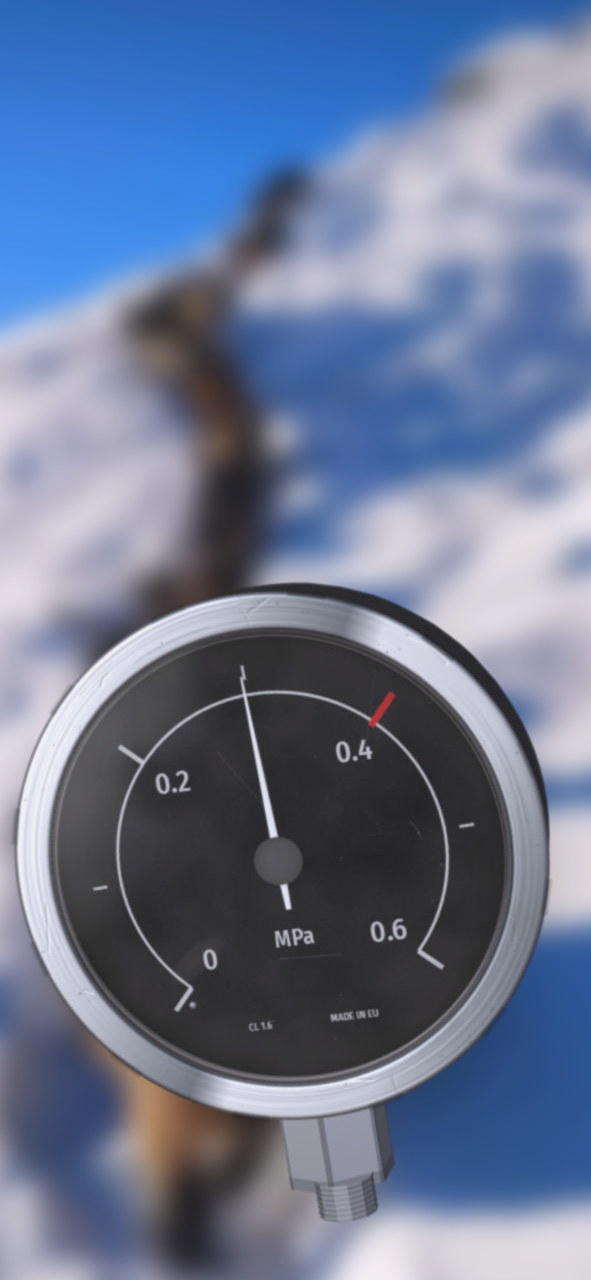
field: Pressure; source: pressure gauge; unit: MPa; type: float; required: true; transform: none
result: 0.3 MPa
